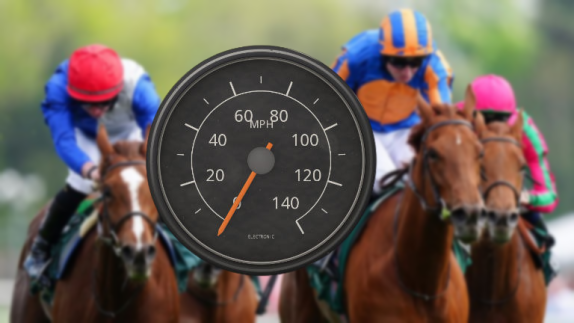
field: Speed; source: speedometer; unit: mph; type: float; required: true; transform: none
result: 0 mph
